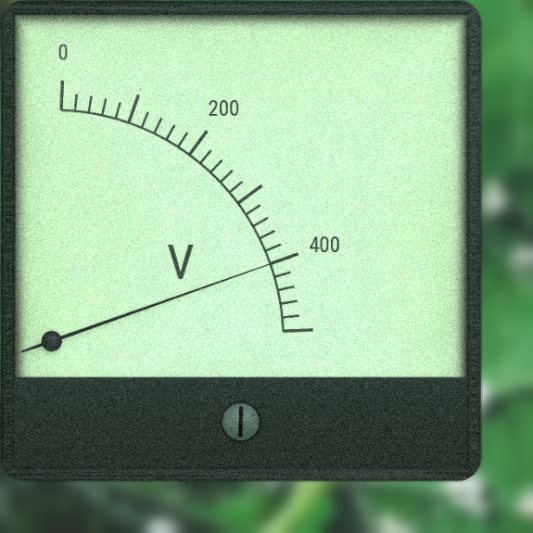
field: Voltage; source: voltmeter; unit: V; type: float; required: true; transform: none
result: 400 V
